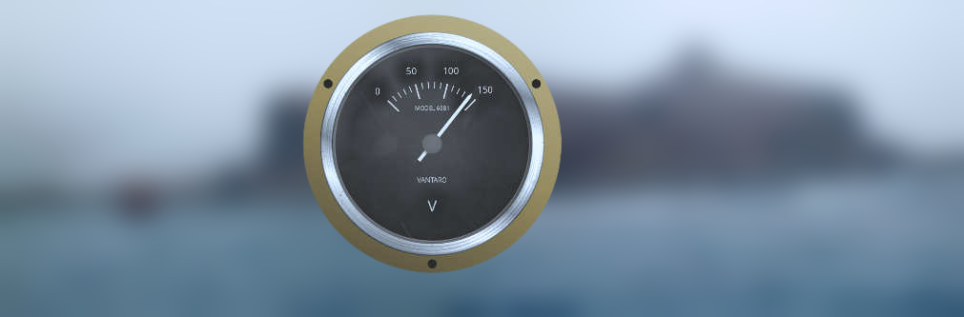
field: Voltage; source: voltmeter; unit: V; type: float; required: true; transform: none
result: 140 V
